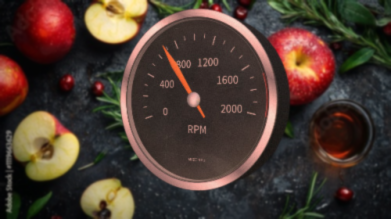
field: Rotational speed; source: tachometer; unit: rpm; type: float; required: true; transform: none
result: 700 rpm
